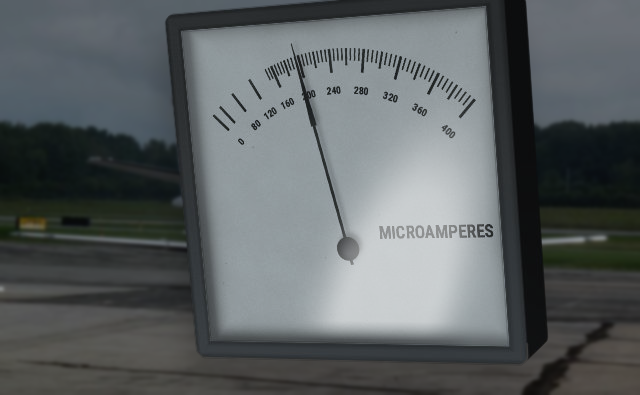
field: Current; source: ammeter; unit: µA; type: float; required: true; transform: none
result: 200 µA
